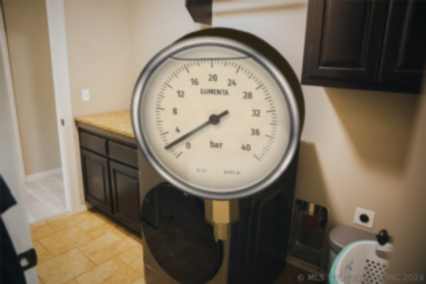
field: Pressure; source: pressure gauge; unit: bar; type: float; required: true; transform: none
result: 2 bar
